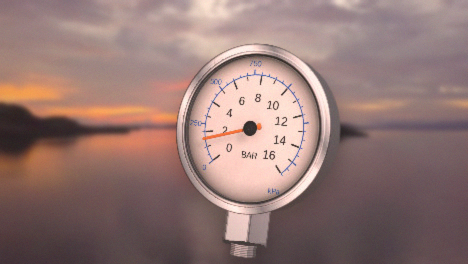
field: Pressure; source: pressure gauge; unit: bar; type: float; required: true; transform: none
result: 1.5 bar
